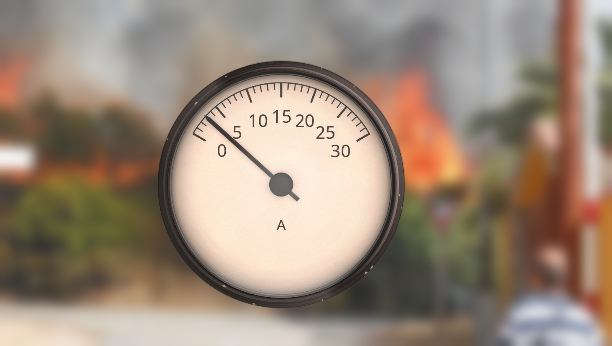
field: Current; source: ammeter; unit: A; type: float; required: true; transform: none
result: 3 A
